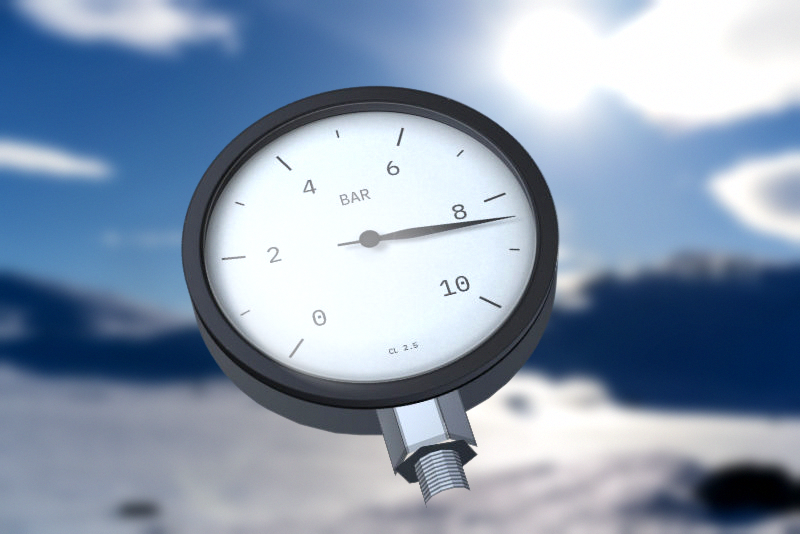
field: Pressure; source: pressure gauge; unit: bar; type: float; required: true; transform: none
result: 8.5 bar
